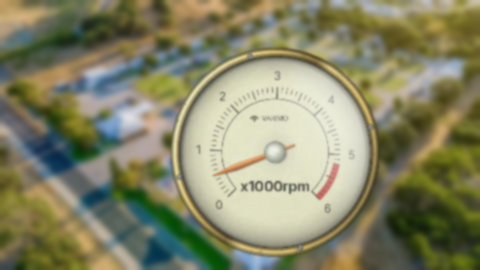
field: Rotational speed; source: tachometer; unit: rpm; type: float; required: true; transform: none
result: 500 rpm
